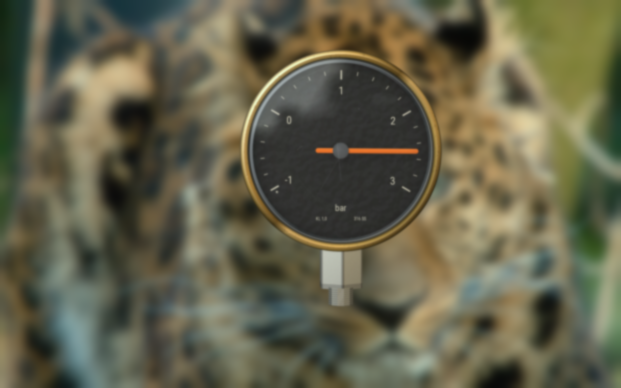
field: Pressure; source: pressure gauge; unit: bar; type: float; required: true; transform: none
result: 2.5 bar
